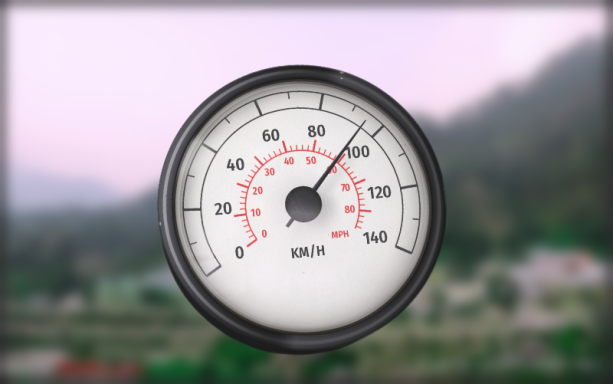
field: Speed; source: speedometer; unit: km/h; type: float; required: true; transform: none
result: 95 km/h
